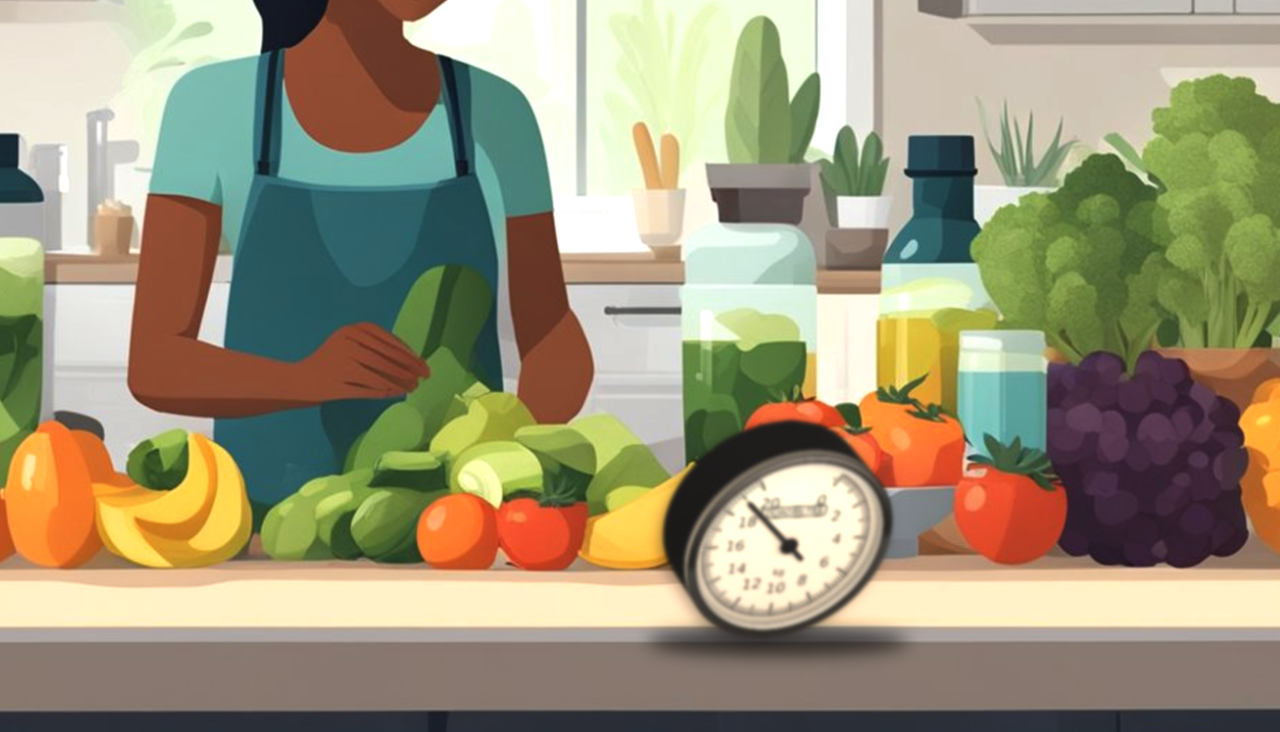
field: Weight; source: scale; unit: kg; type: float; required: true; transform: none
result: 19 kg
